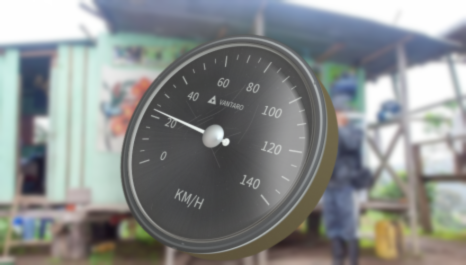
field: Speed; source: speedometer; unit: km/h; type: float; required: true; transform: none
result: 22.5 km/h
